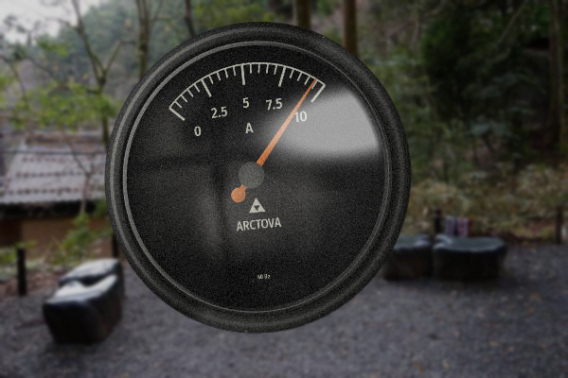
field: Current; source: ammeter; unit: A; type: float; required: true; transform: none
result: 9.5 A
